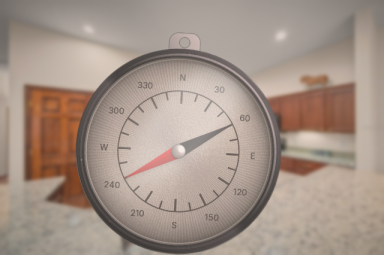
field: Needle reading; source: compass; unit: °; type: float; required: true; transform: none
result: 240 °
